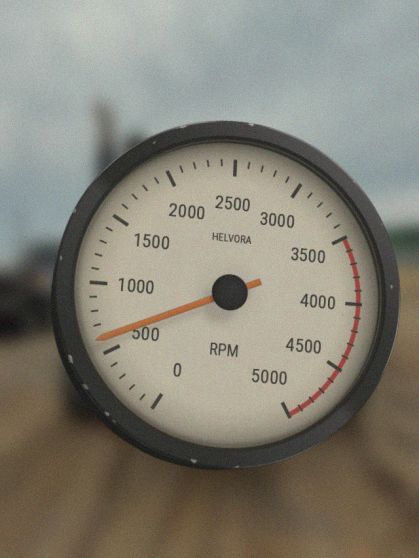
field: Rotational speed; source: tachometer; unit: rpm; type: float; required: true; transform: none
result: 600 rpm
